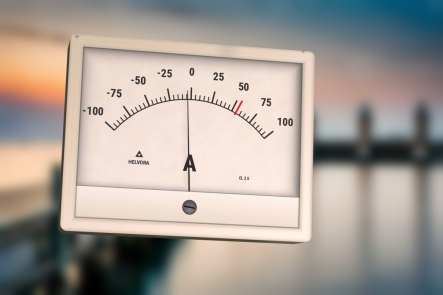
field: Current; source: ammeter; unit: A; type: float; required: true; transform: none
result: -5 A
